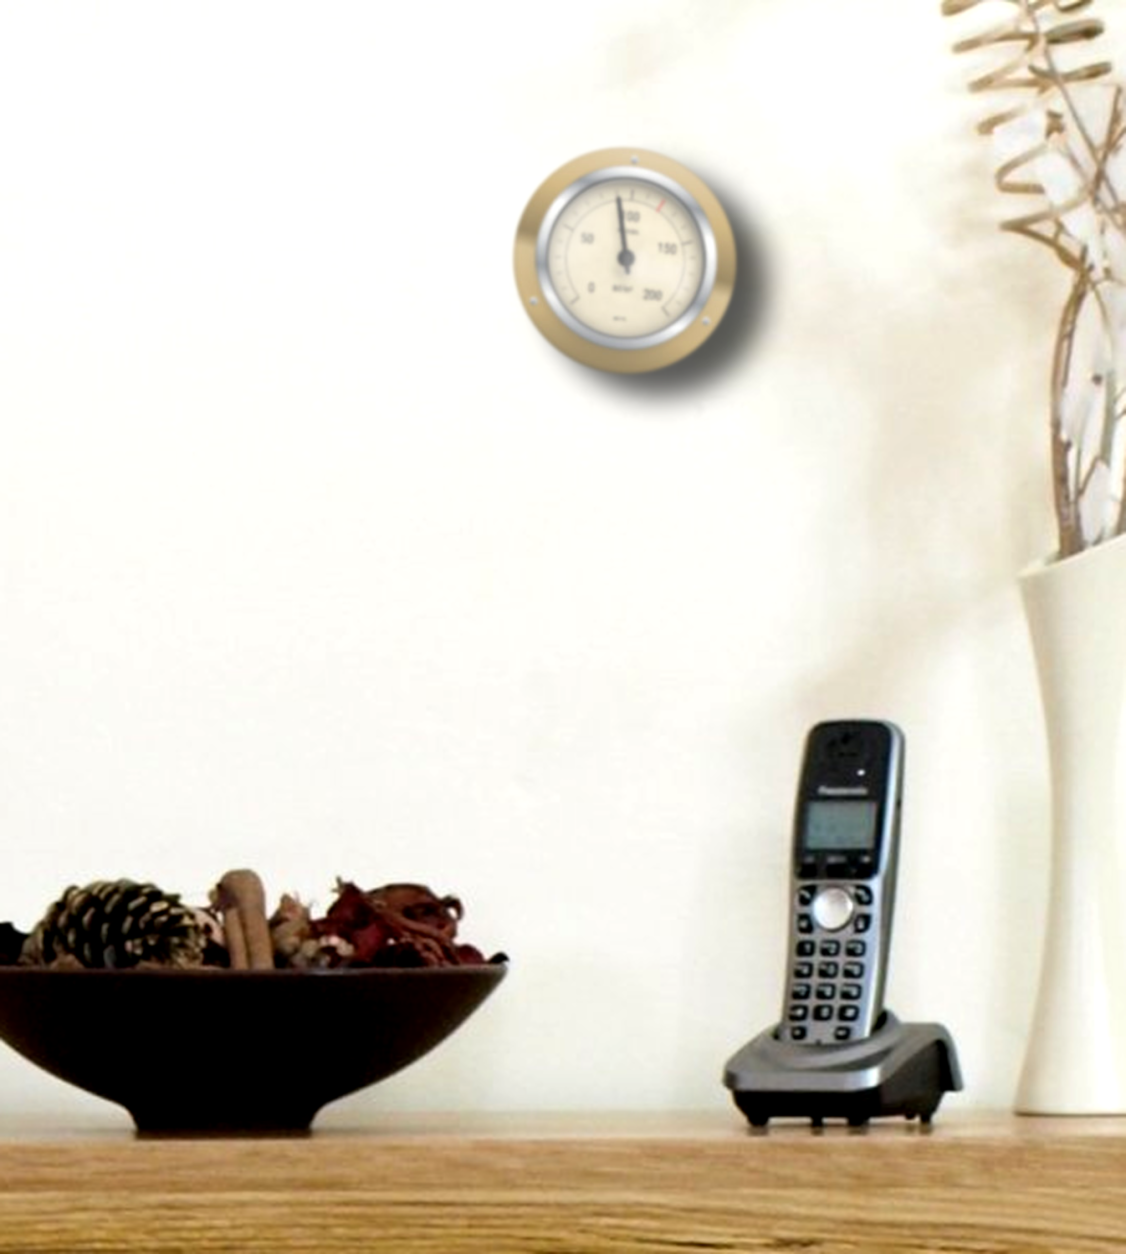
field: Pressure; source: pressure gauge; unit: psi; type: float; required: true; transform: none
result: 90 psi
